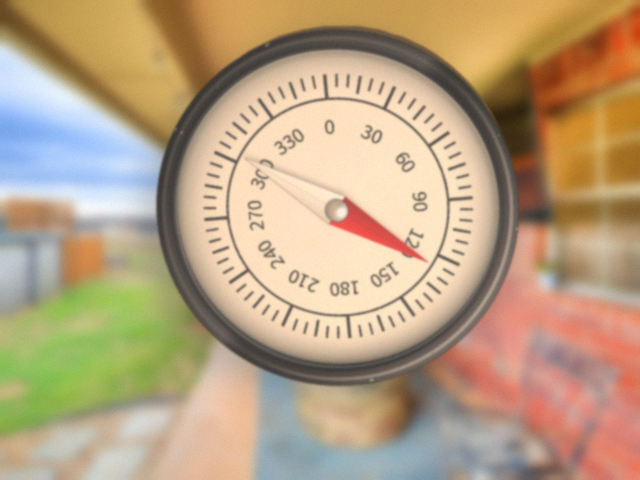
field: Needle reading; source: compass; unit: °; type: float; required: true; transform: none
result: 125 °
